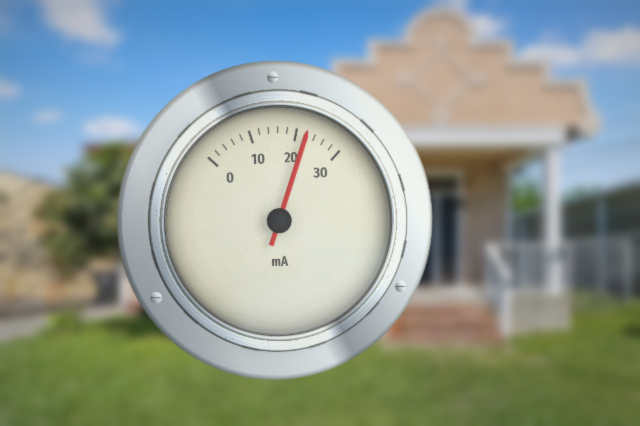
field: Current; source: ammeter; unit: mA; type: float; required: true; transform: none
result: 22 mA
